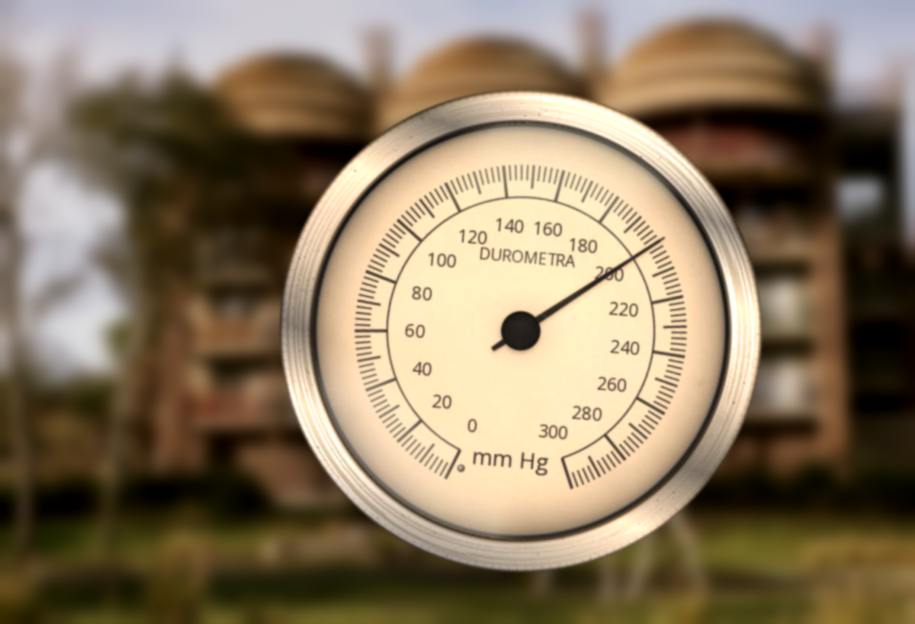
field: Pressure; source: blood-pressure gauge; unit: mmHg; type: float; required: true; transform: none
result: 200 mmHg
